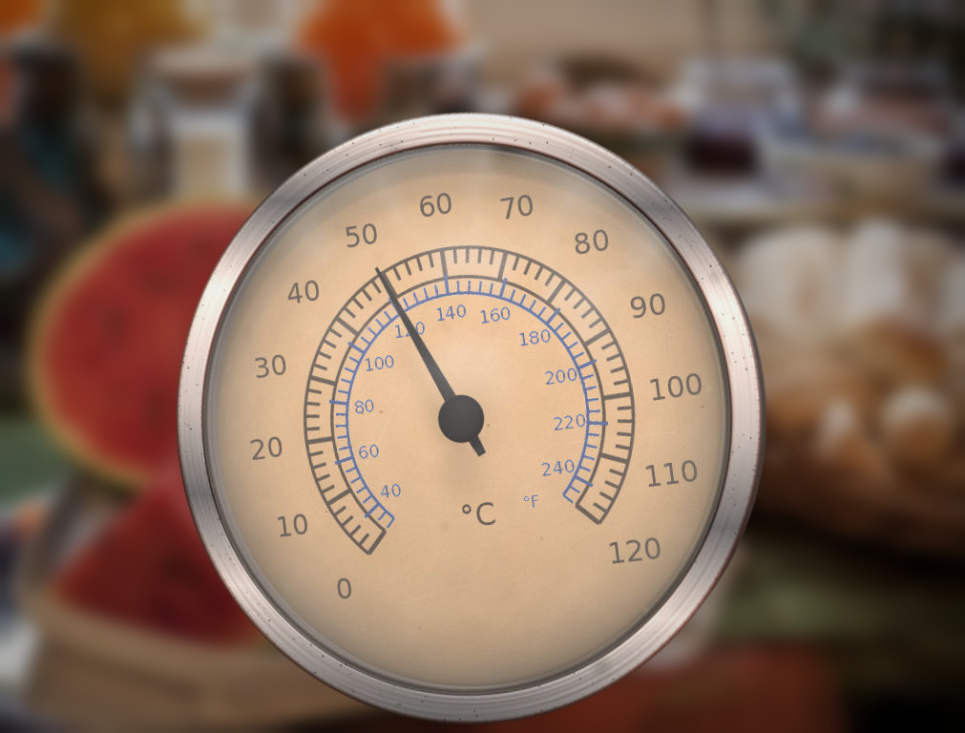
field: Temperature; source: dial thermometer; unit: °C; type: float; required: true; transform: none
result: 50 °C
